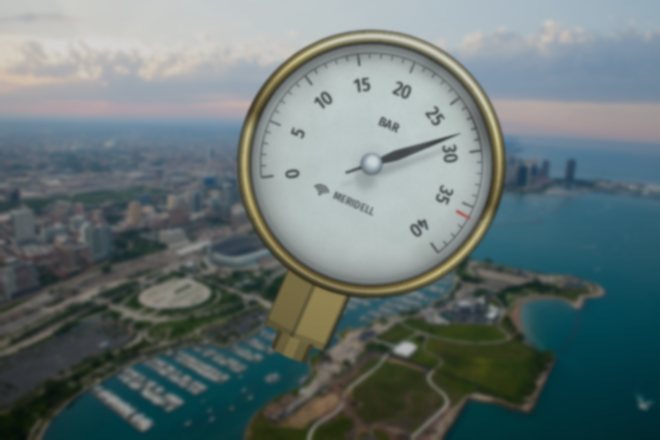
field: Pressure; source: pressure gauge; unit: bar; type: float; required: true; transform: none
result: 28 bar
